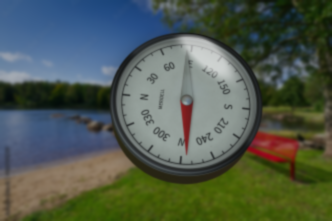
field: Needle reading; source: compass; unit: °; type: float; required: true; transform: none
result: 265 °
